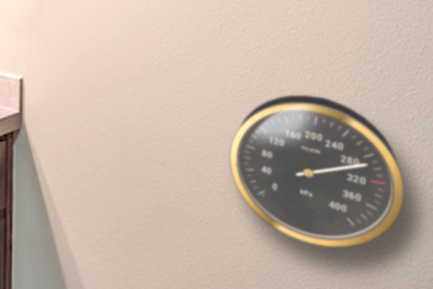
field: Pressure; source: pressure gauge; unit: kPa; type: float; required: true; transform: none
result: 290 kPa
